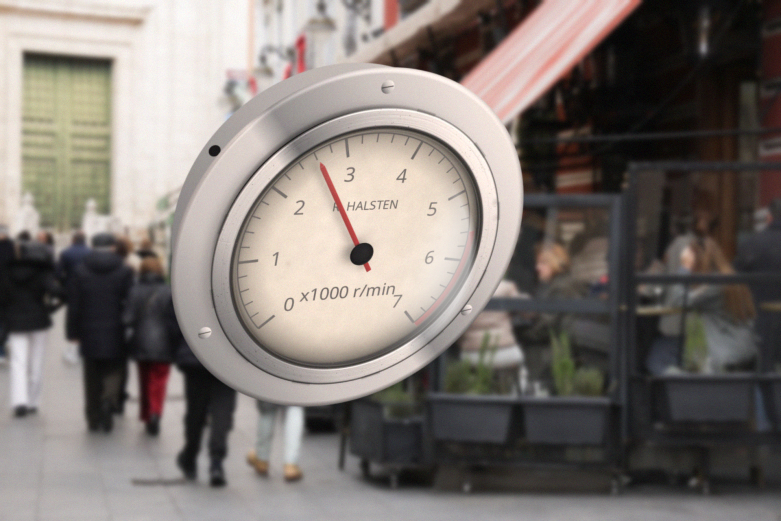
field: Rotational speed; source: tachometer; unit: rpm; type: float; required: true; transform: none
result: 2600 rpm
